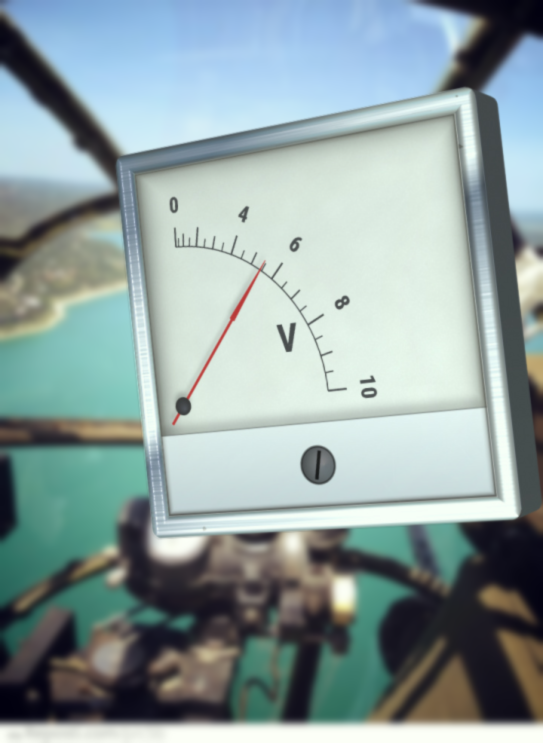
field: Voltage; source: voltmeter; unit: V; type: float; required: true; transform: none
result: 5.5 V
